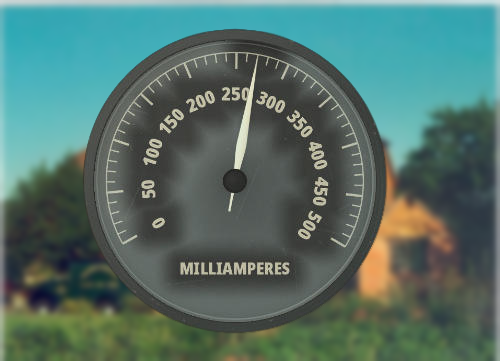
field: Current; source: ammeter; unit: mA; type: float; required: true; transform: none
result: 270 mA
